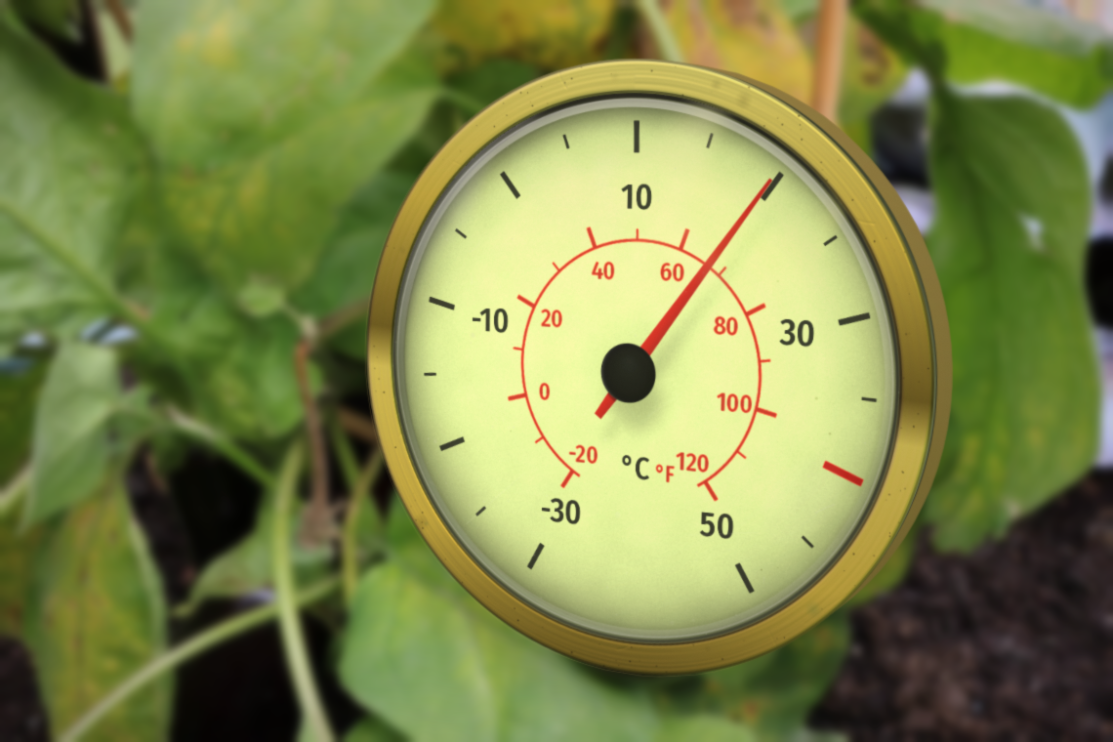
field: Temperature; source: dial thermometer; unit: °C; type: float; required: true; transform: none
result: 20 °C
